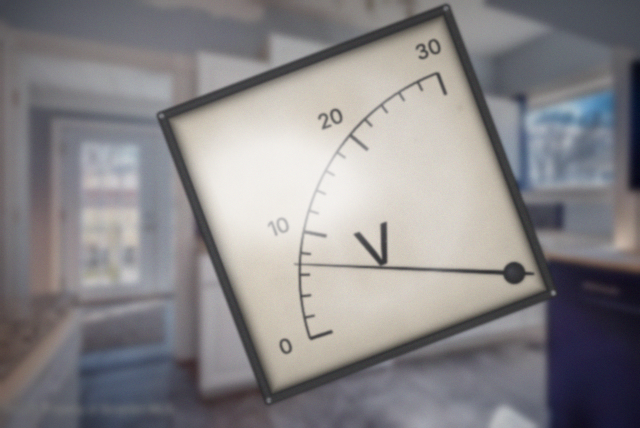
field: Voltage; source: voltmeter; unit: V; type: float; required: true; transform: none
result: 7 V
